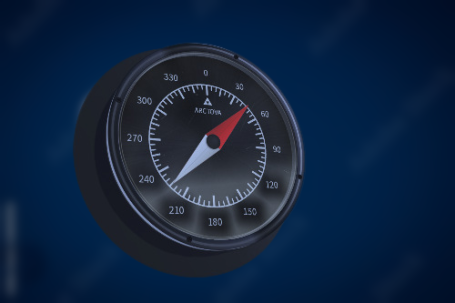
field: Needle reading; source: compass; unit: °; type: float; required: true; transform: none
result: 45 °
